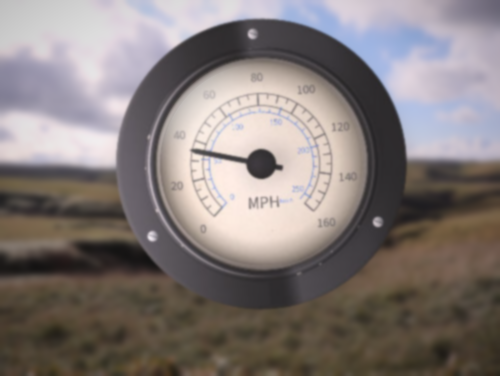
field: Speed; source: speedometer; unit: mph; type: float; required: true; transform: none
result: 35 mph
